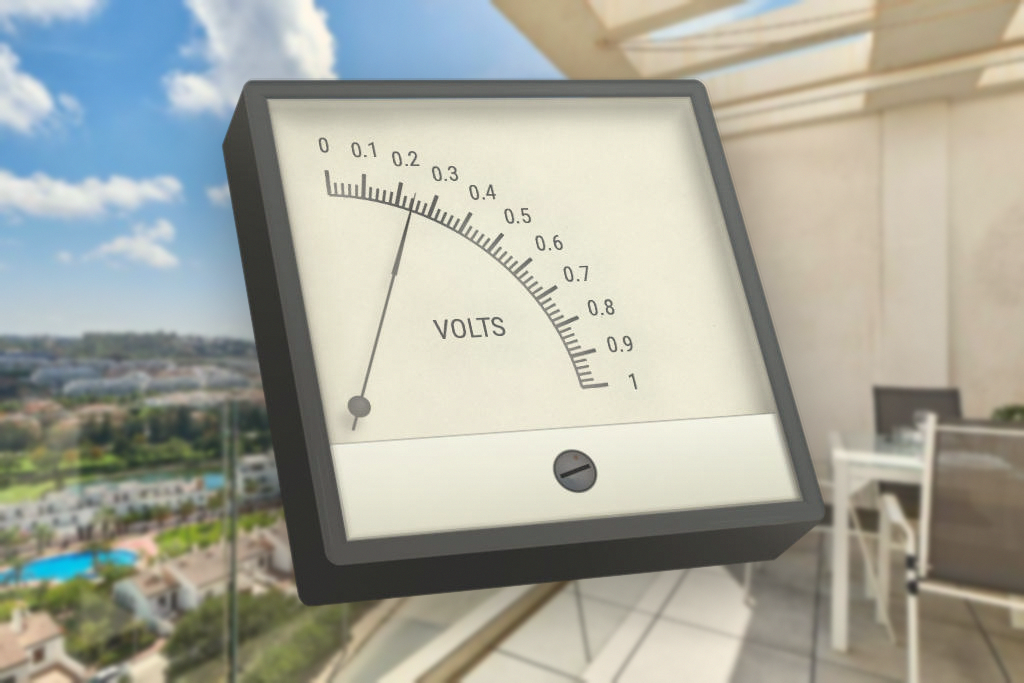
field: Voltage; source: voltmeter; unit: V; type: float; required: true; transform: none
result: 0.24 V
